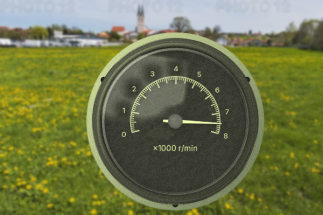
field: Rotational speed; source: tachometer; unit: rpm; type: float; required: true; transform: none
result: 7500 rpm
